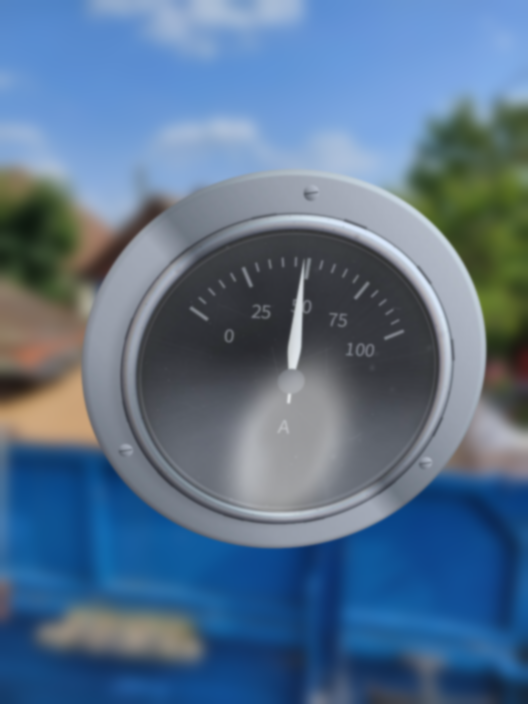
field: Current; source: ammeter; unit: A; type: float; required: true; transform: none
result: 47.5 A
